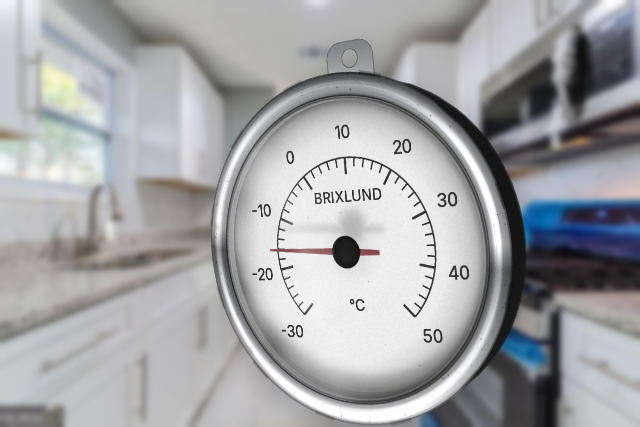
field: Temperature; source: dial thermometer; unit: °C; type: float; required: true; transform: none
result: -16 °C
